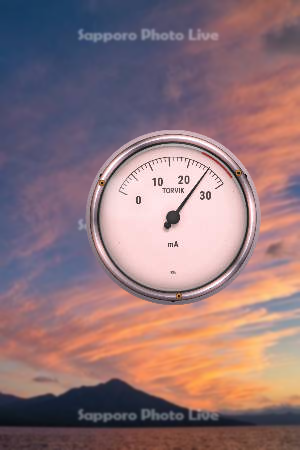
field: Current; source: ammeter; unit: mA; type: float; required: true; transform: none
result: 25 mA
